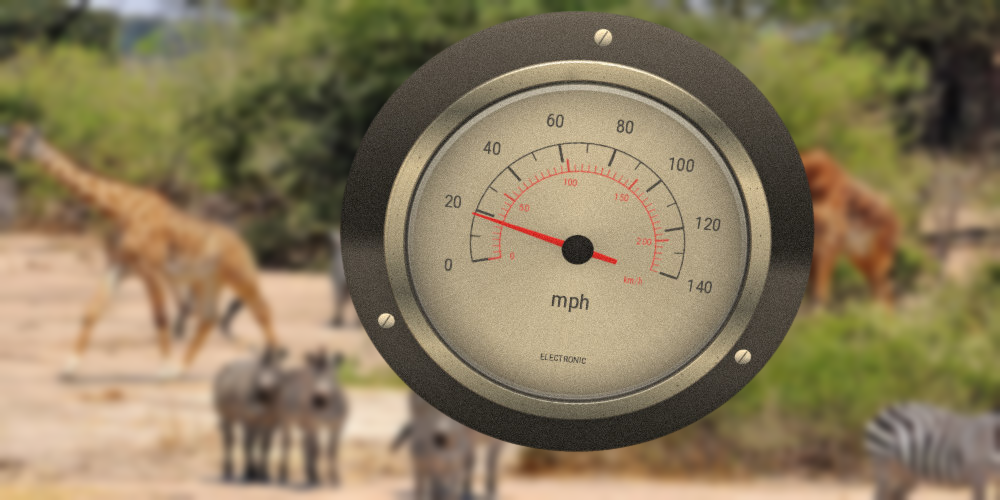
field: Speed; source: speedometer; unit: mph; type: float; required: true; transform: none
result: 20 mph
